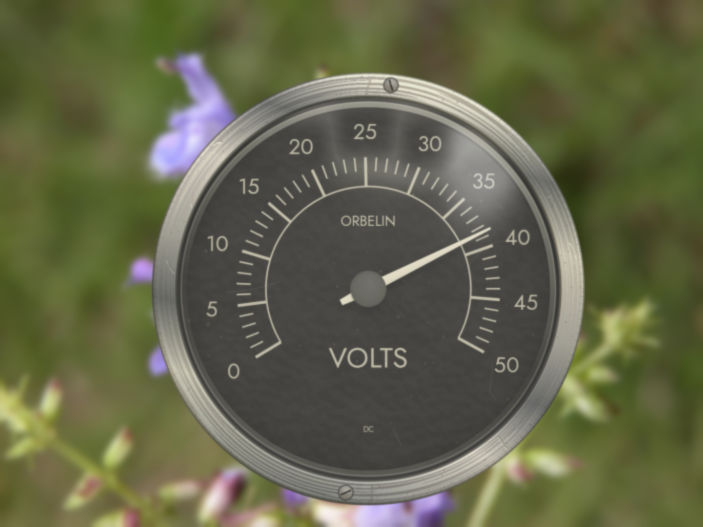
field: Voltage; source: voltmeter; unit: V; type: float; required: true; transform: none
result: 38.5 V
